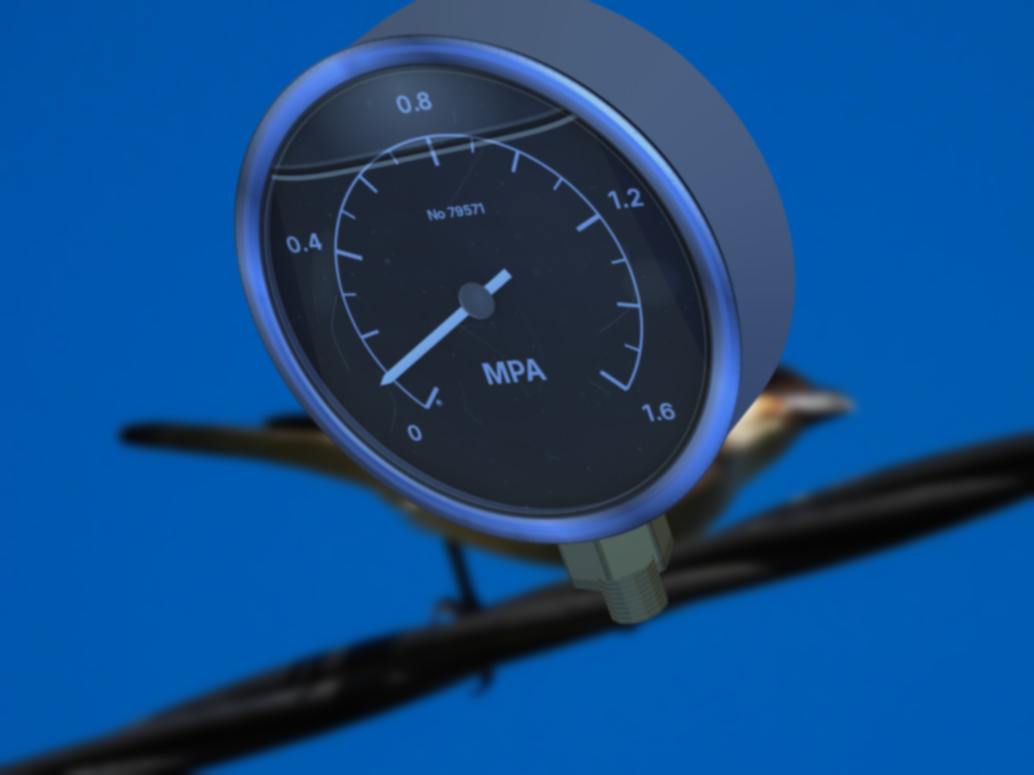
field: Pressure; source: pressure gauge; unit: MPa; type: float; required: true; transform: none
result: 0.1 MPa
